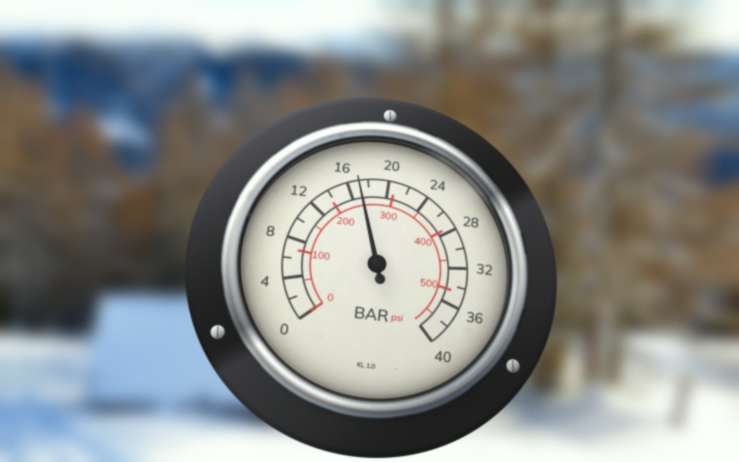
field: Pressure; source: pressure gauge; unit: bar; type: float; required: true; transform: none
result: 17 bar
